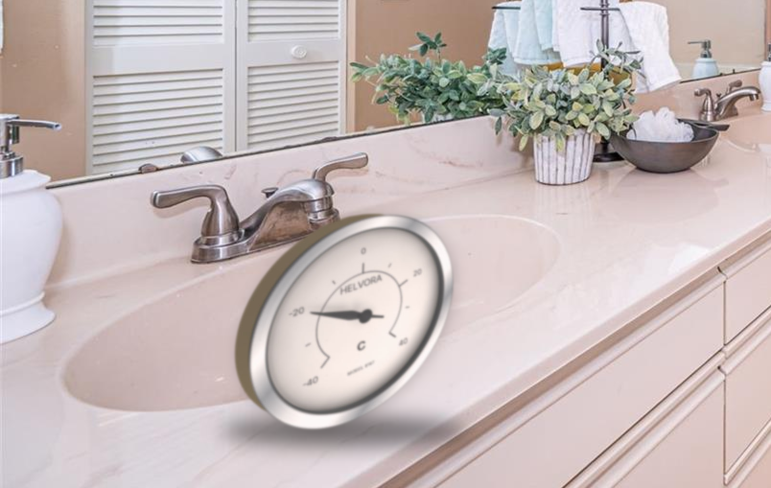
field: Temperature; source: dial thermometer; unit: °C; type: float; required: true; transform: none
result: -20 °C
